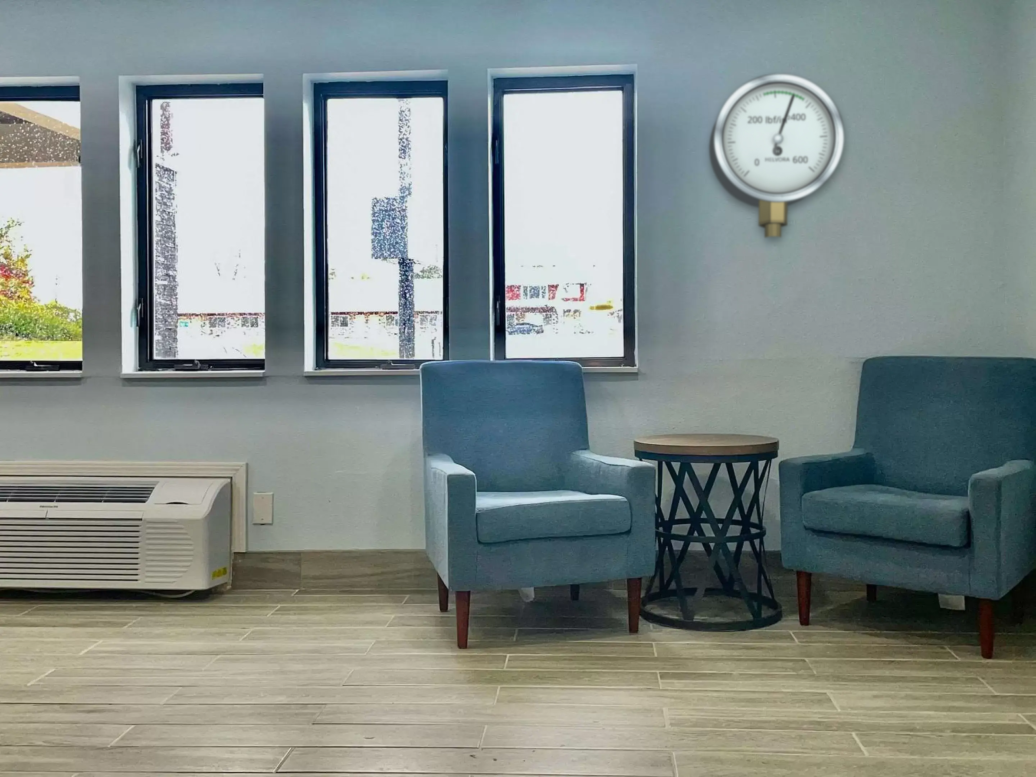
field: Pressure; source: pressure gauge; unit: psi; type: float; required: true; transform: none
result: 350 psi
